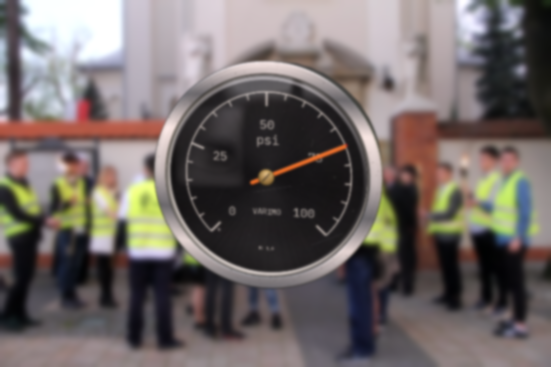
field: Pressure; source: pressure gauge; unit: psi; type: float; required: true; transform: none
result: 75 psi
